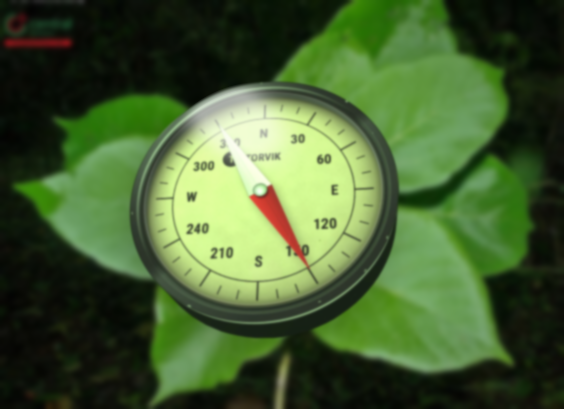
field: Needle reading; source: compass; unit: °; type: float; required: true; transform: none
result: 150 °
